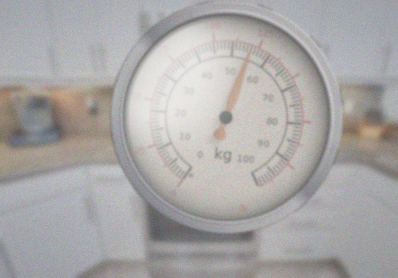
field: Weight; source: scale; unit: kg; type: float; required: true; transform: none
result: 55 kg
